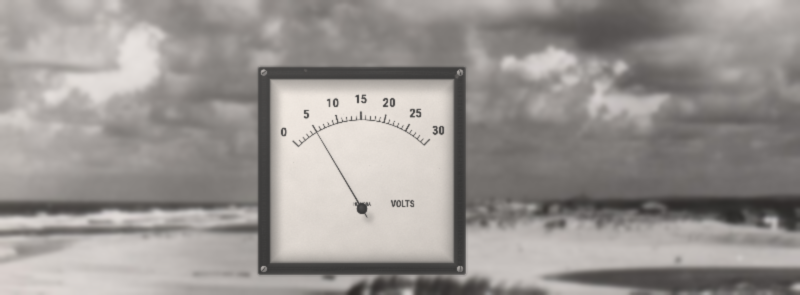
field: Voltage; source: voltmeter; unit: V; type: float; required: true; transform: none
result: 5 V
